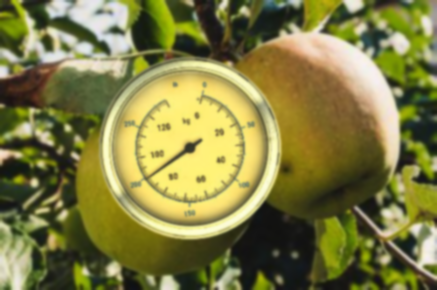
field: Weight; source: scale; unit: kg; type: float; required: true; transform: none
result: 90 kg
